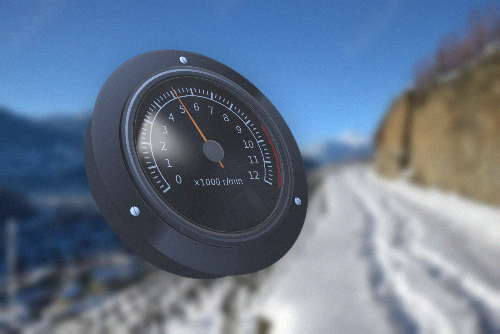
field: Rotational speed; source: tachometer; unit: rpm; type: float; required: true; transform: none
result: 5000 rpm
